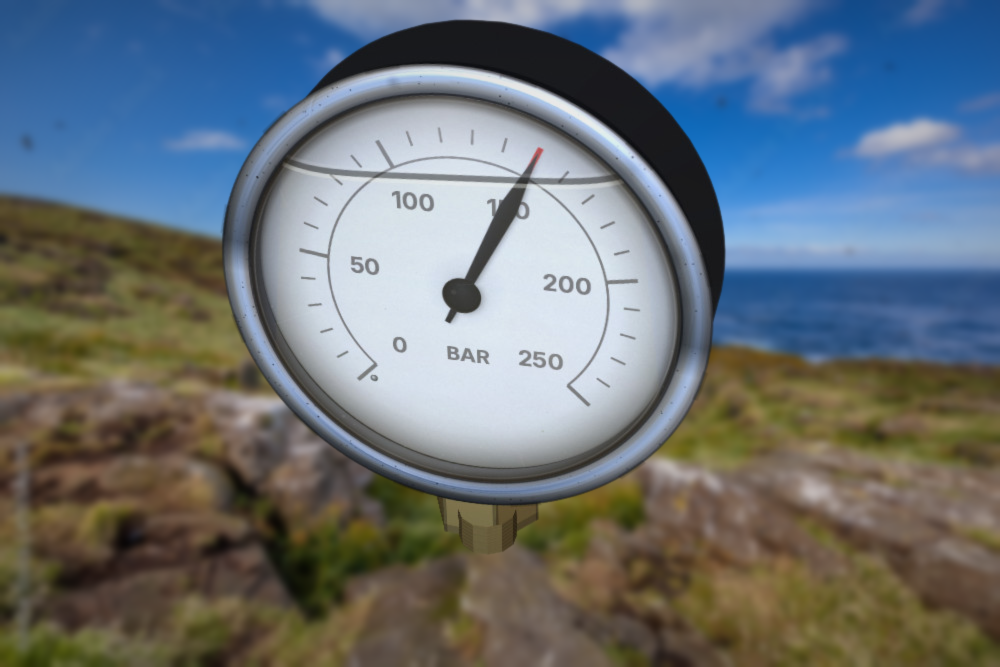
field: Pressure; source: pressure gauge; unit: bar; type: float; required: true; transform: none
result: 150 bar
